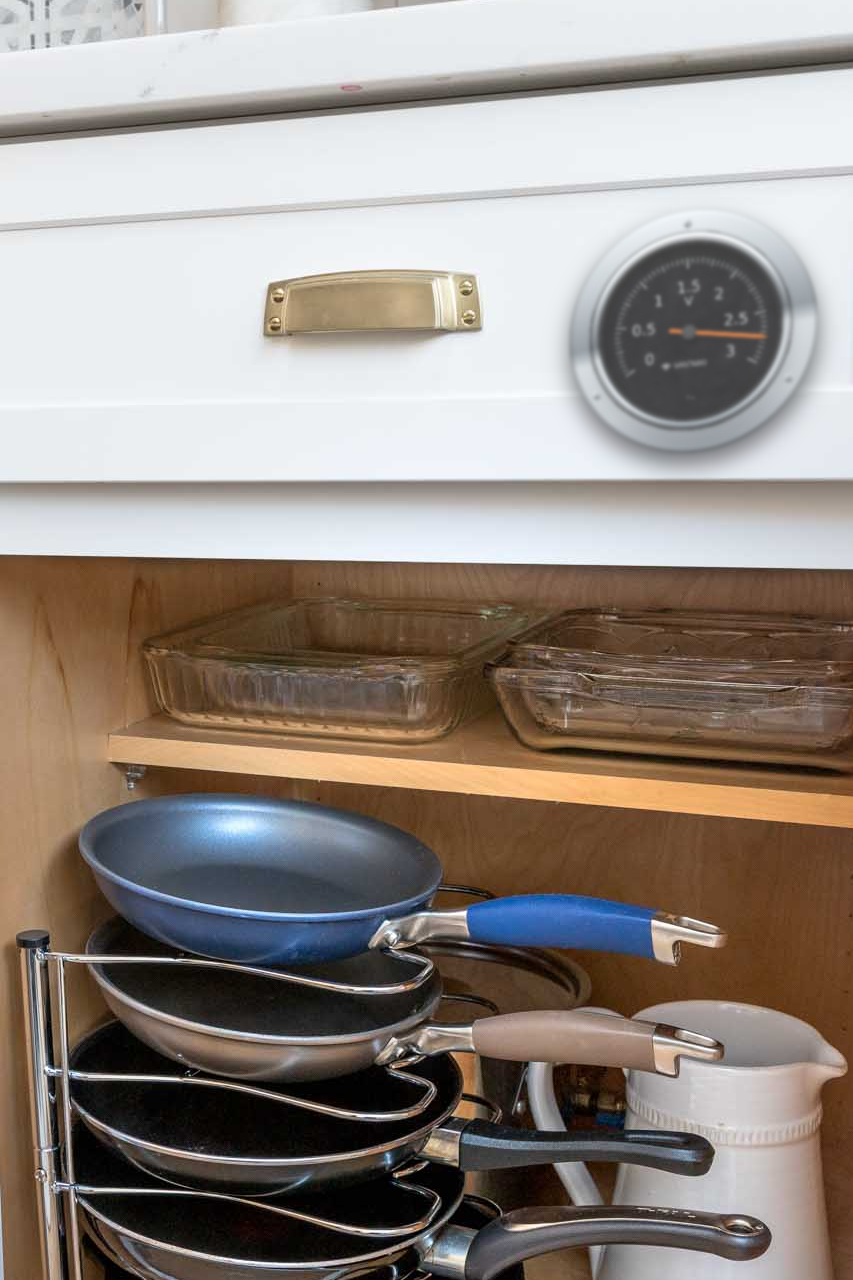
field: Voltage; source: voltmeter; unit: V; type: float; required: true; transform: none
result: 2.75 V
